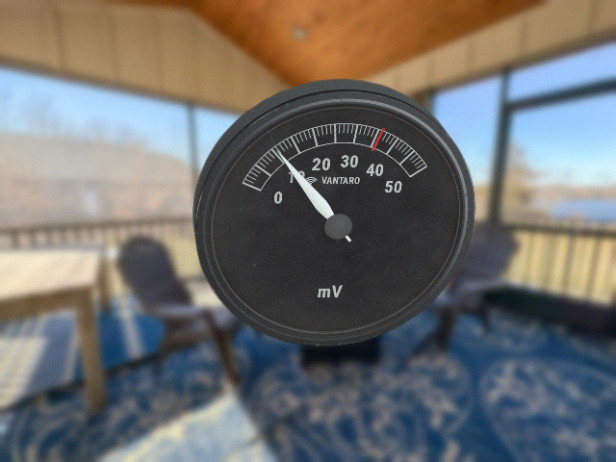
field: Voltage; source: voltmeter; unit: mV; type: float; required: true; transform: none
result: 11 mV
